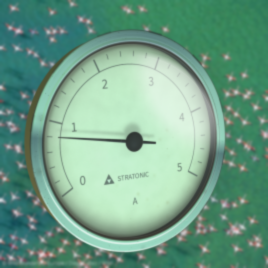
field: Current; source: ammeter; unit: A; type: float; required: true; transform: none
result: 0.8 A
